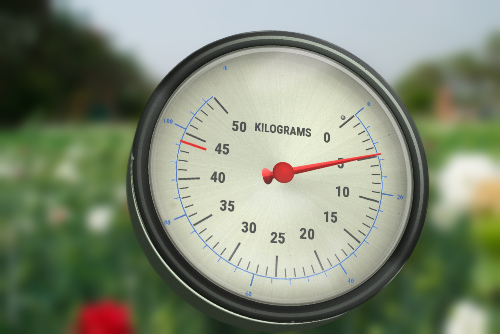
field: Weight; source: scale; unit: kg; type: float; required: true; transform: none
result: 5 kg
